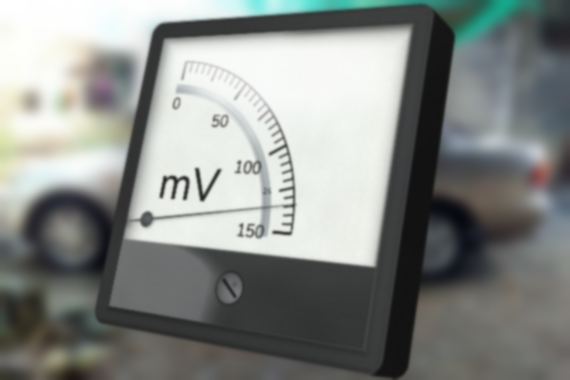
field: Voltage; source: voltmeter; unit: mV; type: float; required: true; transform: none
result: 135 mV
